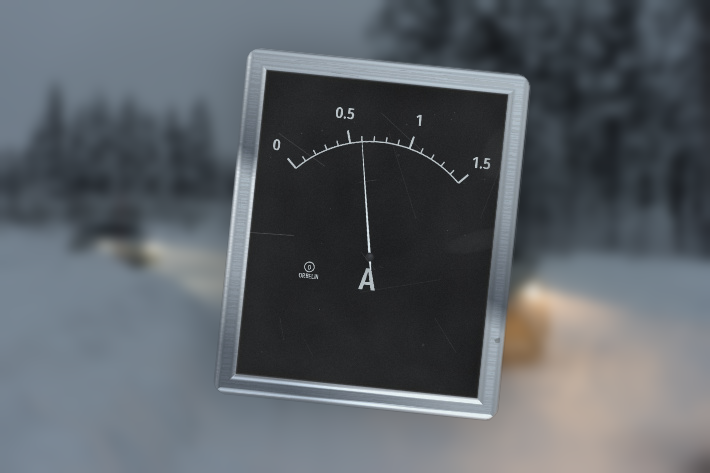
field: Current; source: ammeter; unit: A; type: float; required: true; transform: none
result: 0.6 A
